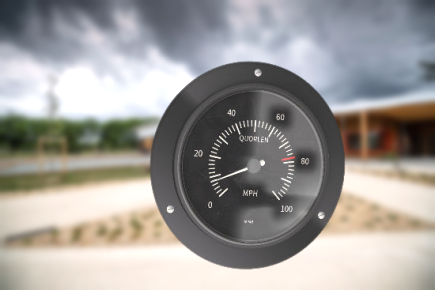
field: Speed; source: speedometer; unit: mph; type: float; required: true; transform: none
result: 8 mph
